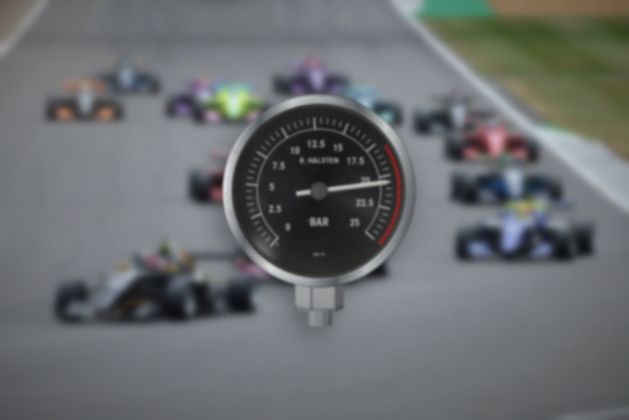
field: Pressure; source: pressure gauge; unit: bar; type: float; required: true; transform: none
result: 20.5 bar
